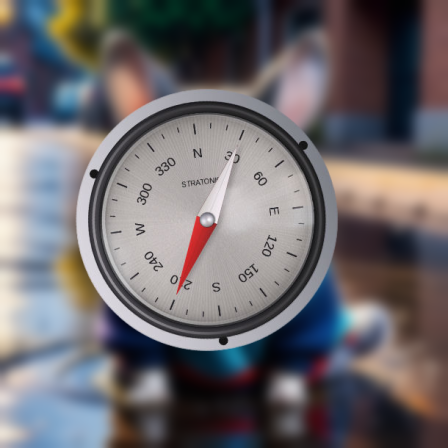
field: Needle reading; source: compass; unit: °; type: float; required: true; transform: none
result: 210 °
